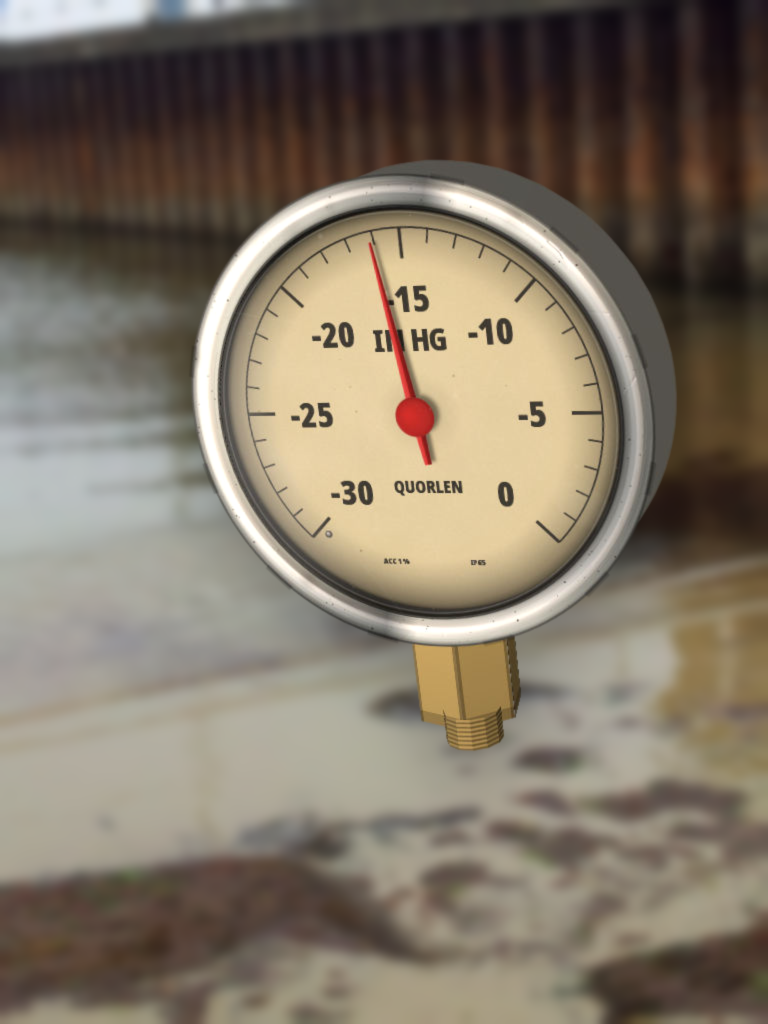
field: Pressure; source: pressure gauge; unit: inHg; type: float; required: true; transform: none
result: -16 inHg
